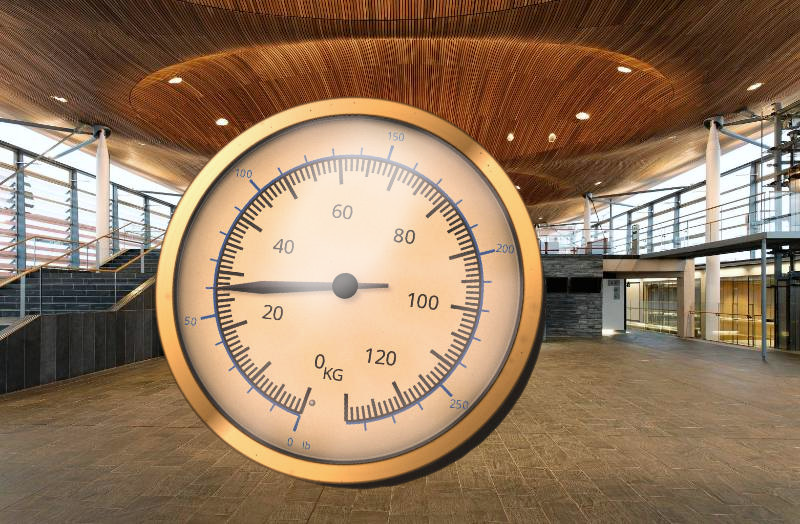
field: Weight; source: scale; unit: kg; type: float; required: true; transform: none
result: 27 kg
